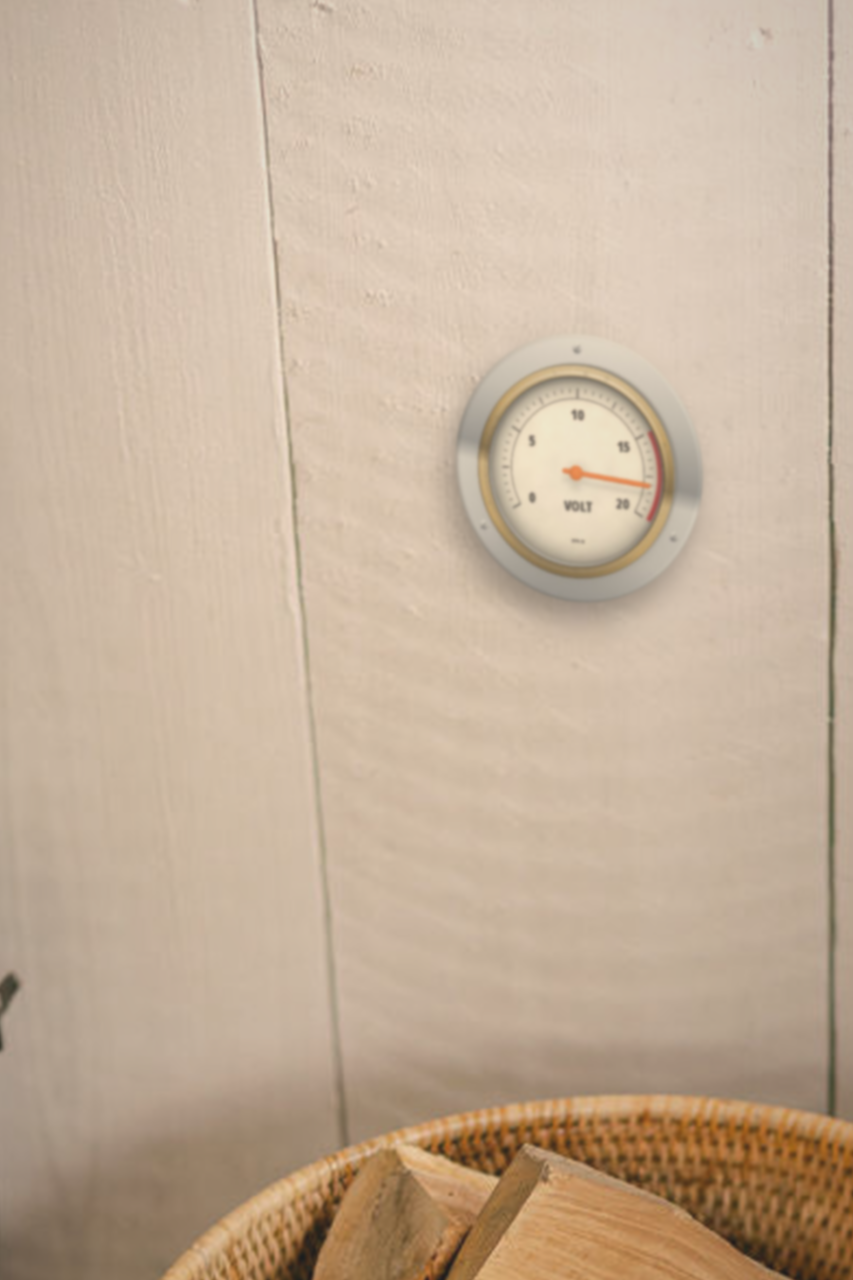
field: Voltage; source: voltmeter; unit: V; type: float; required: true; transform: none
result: 18 V
